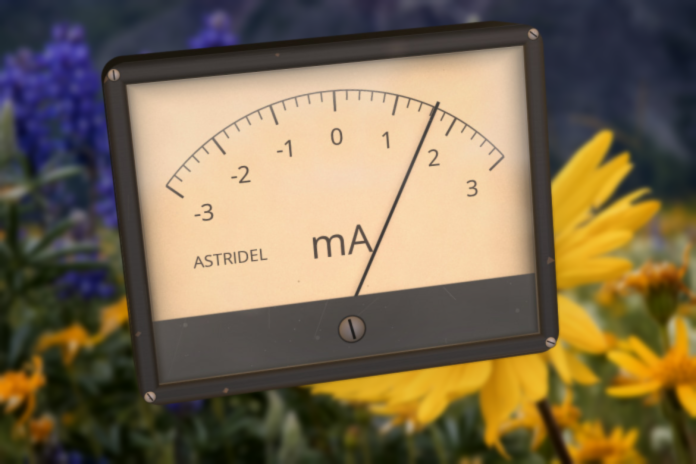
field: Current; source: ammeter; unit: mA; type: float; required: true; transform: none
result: 1.6 mA
